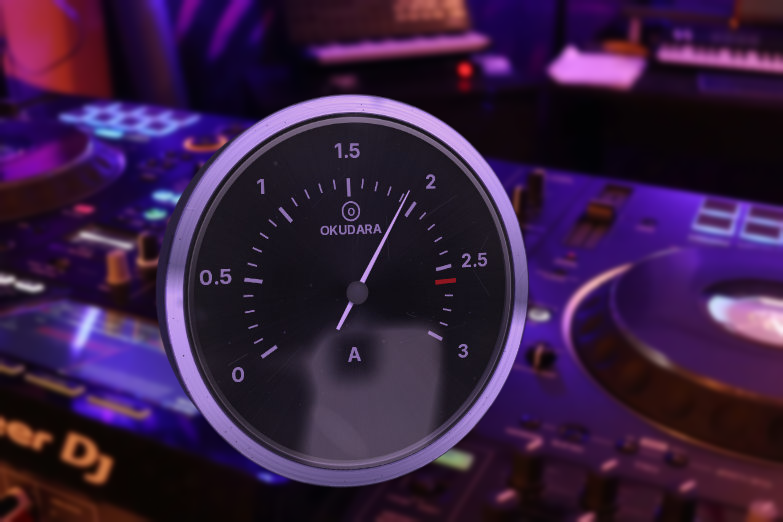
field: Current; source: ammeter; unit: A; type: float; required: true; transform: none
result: 1.9 A
